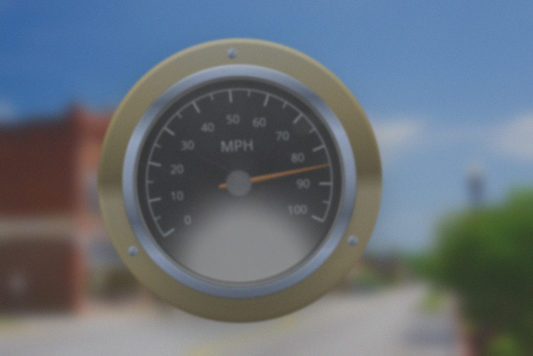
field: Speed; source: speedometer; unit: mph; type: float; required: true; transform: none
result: 85 mph
